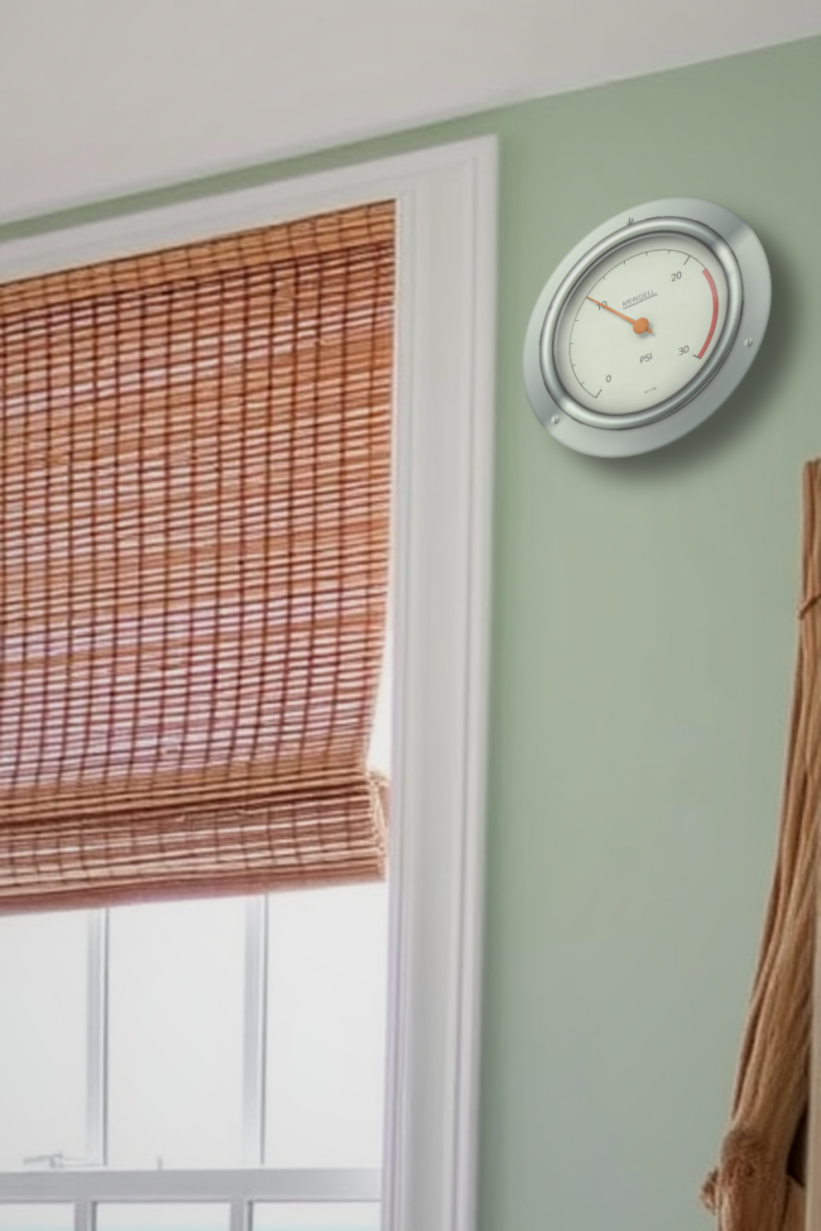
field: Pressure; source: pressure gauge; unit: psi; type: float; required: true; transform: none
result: 10 psi
